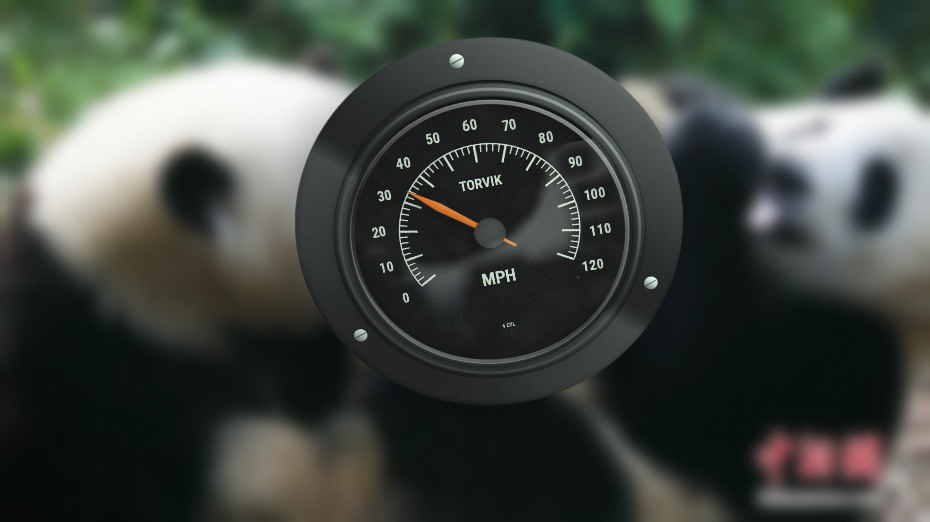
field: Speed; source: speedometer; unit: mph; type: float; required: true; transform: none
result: 34 mph
